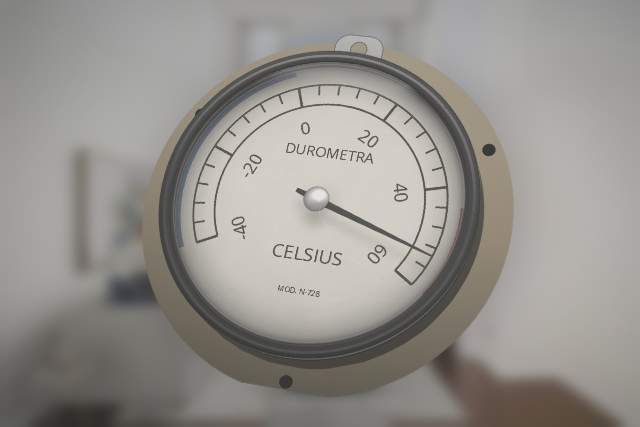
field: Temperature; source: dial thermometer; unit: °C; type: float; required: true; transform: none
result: 54 °C
